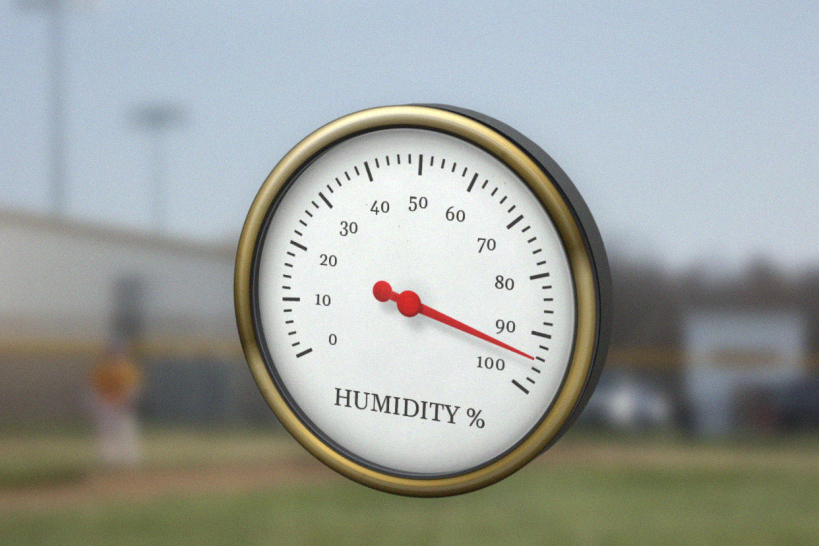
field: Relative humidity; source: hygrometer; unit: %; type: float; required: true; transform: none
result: 94 %
